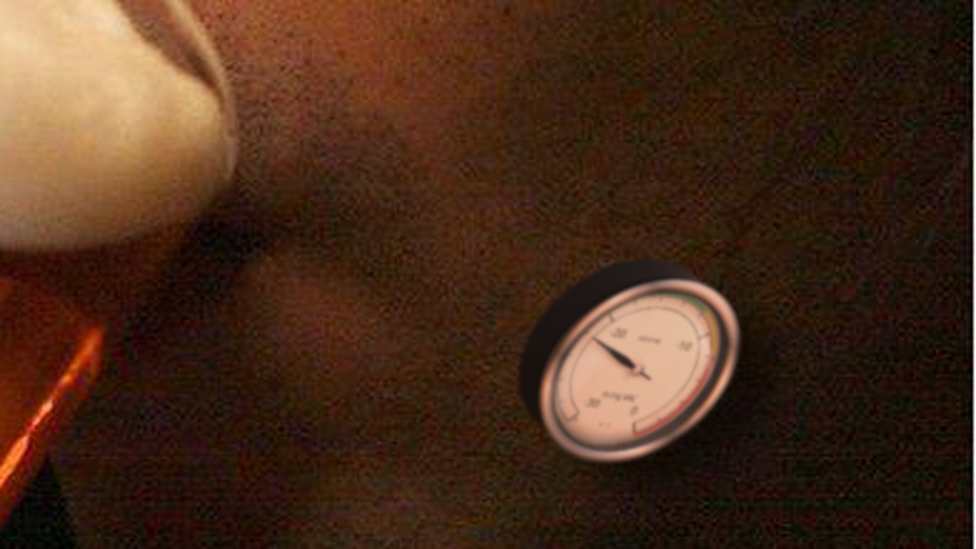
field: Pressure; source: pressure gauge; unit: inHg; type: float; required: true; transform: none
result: -22 inHg
